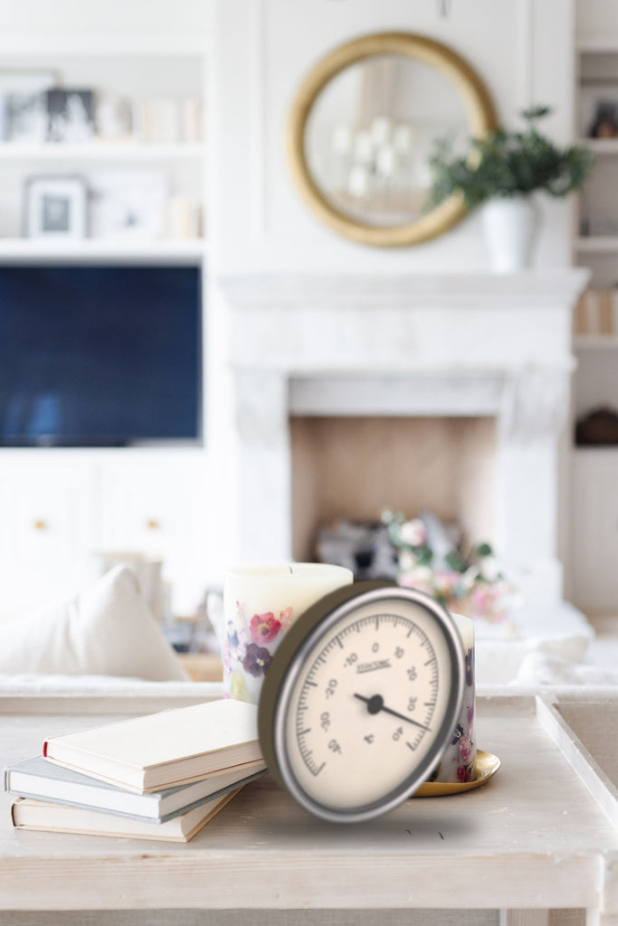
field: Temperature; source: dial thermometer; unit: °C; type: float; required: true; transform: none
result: 35 °C
